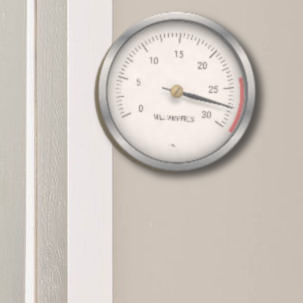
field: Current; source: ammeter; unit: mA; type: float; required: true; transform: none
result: 27.5 mA
